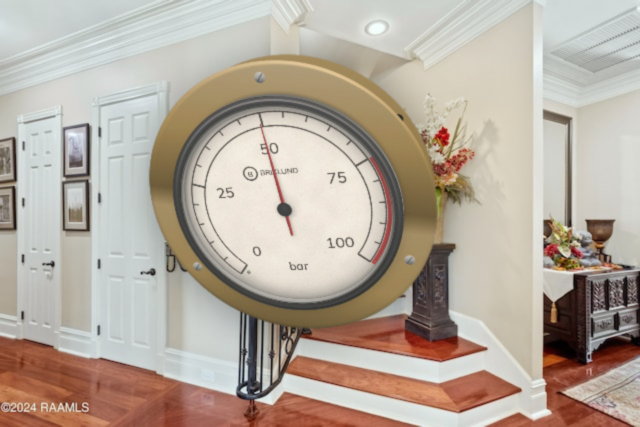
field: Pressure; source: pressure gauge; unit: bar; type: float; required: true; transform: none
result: 50 bar
